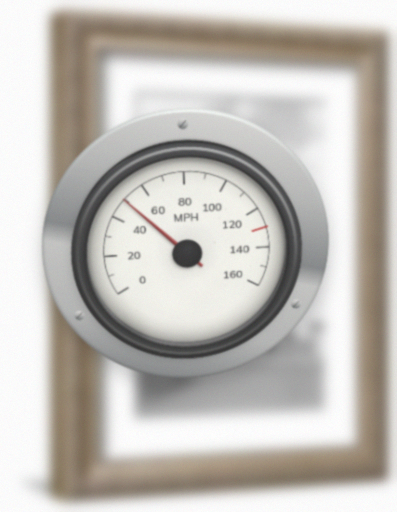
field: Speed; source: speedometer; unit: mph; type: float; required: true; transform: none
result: 50 mph
